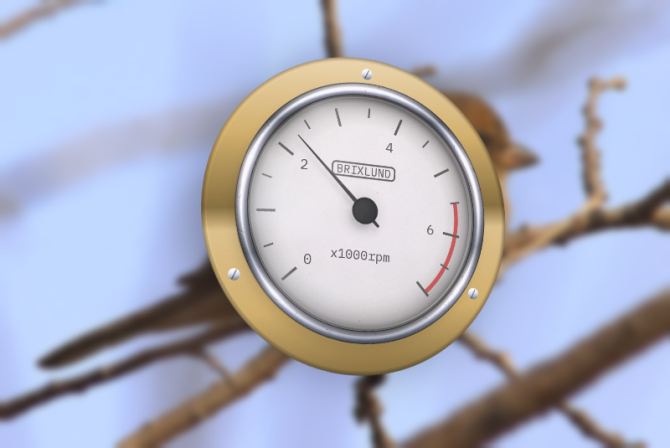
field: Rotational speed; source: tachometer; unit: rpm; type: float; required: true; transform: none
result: 2250 rpm
